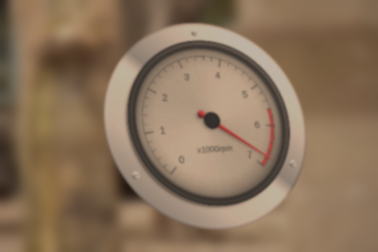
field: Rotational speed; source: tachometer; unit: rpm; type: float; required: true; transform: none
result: 6800 rpm
